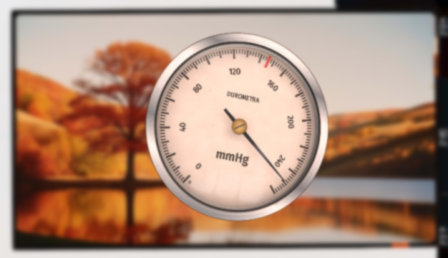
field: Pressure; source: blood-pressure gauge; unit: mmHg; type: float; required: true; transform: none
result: 250 mmHg
